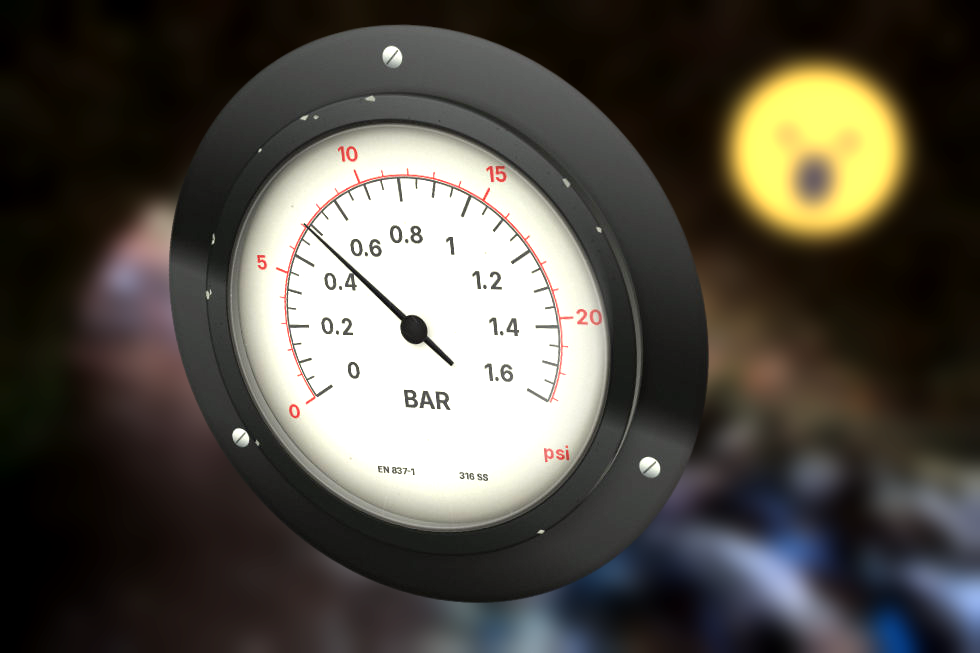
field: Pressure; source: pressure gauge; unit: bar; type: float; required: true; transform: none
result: 0.5 bar
